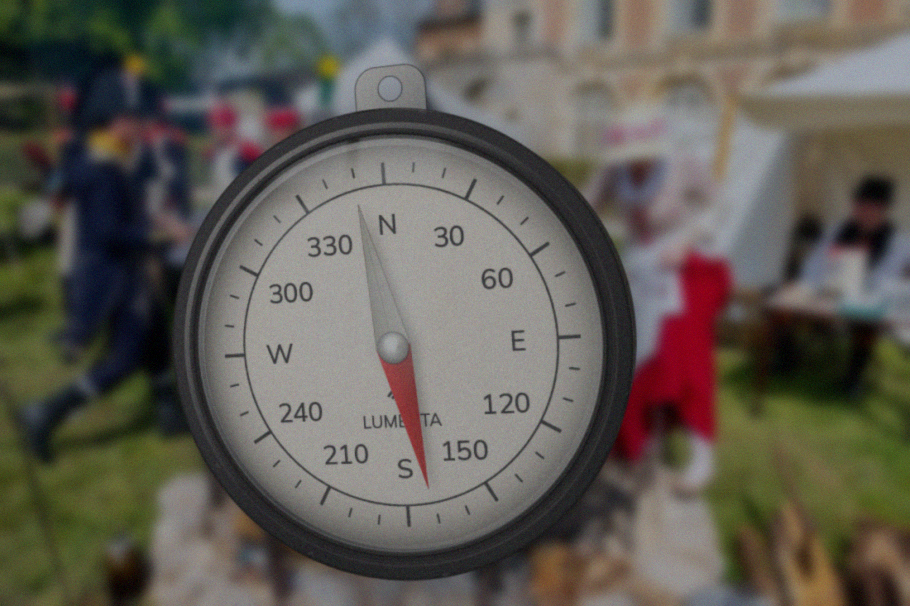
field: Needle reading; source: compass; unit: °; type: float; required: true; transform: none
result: 170 °
